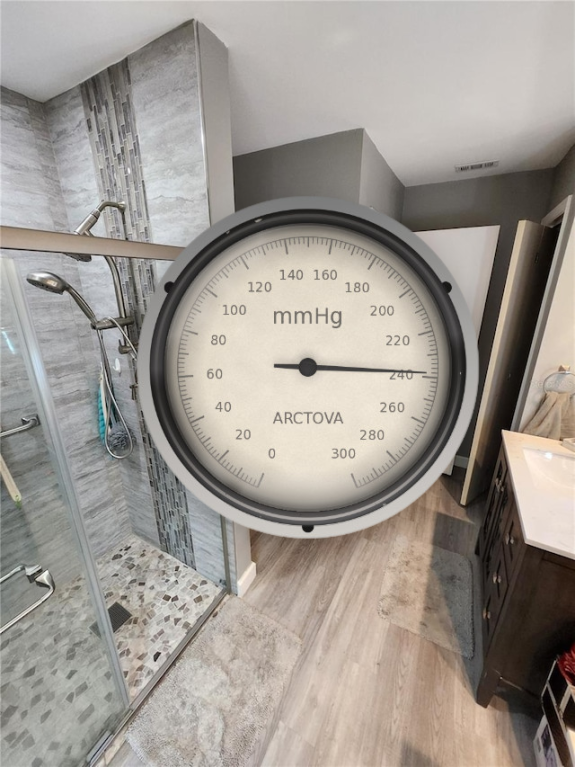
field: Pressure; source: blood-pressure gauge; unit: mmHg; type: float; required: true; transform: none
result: 238 mmHg
